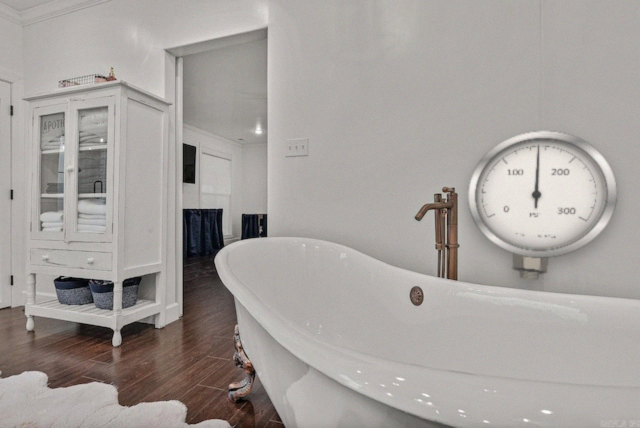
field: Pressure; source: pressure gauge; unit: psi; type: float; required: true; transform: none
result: 150 psi
